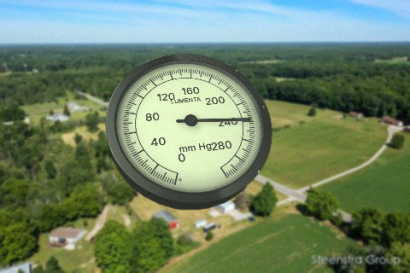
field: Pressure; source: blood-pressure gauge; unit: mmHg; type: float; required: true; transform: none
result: 240 mmHg
